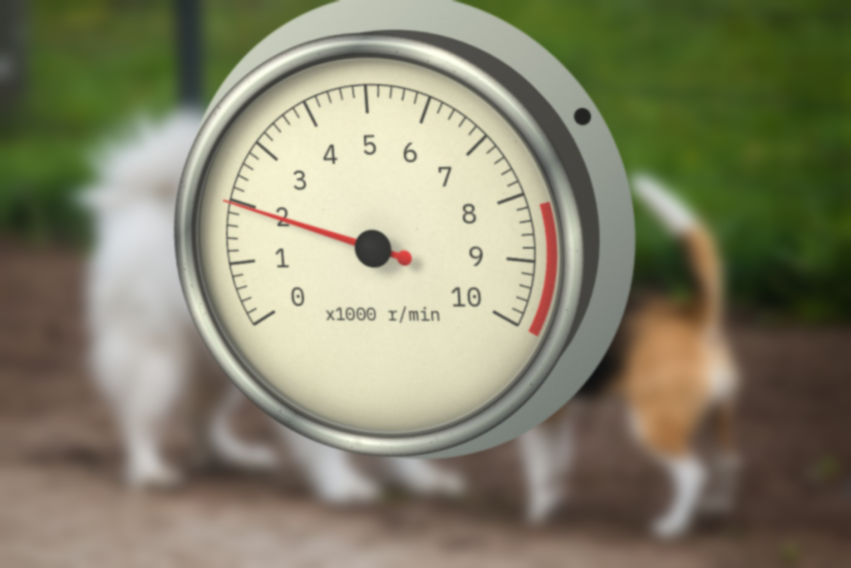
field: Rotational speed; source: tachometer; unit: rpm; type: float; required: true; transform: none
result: 2000 rpm
